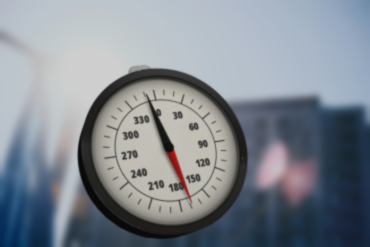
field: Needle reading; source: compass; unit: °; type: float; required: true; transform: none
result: 170 °
